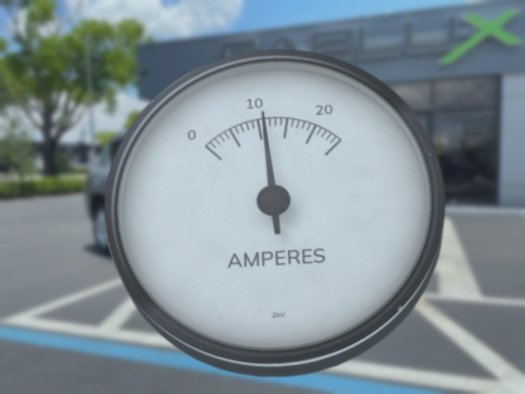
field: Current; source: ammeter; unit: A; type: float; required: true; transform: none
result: 11 A
